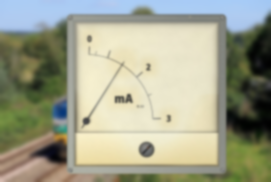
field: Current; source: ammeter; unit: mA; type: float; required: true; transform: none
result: 1.5 mA
